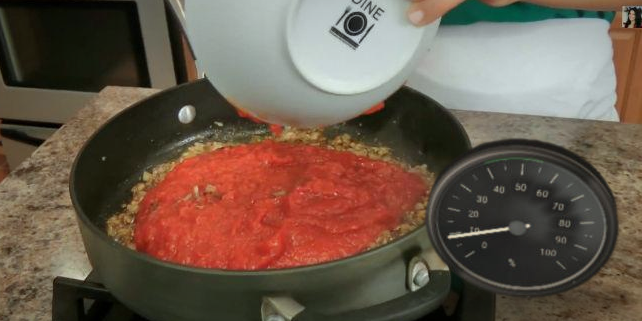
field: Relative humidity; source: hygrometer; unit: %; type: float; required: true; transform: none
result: 10 %
